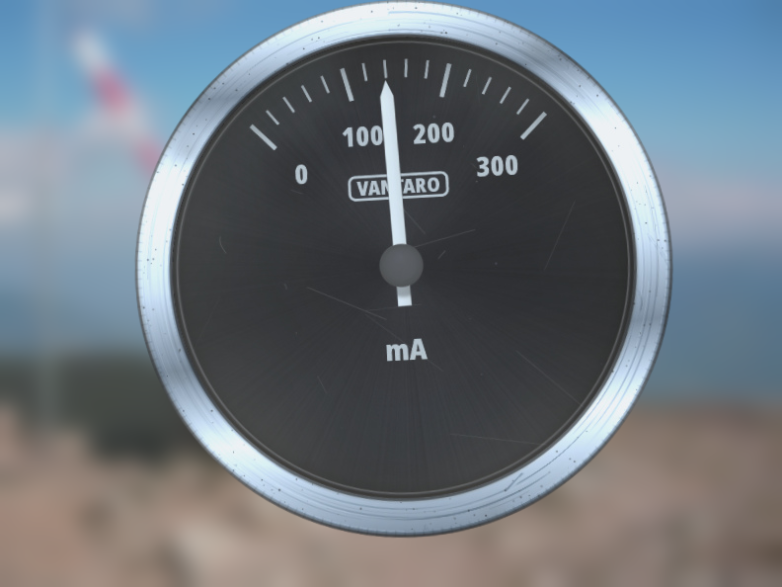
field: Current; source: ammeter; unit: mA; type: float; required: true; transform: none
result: 140 mA
